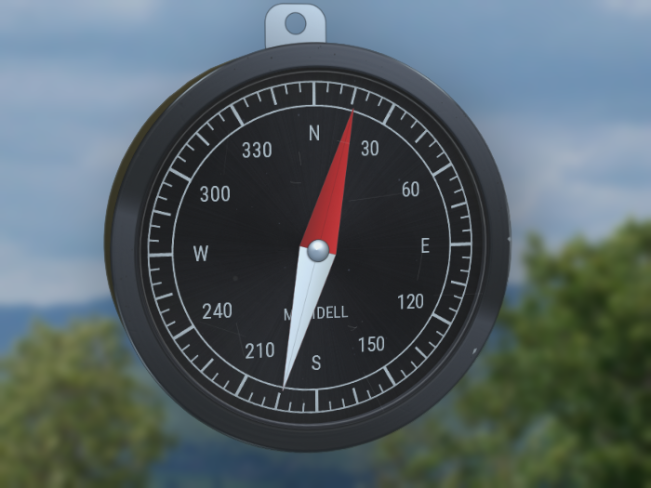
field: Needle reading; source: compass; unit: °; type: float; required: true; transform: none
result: 15 °
